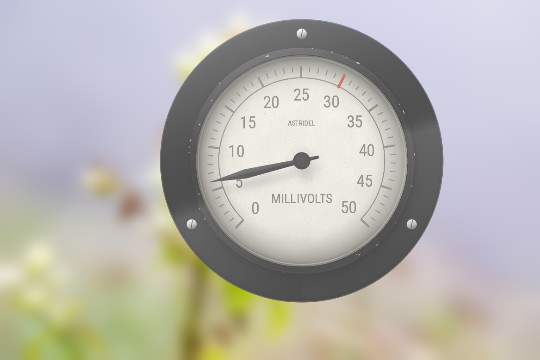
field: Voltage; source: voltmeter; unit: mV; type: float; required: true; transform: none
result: 6 mV
